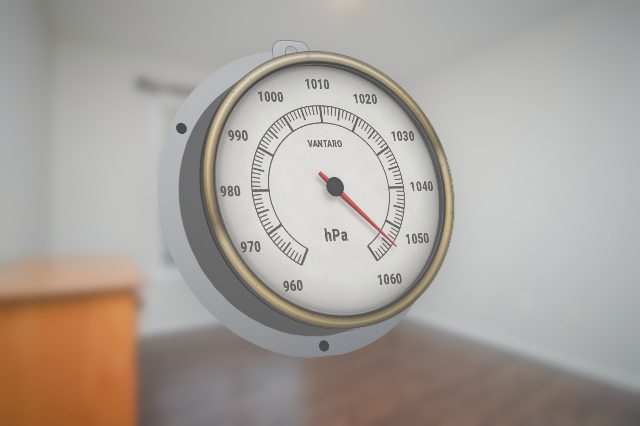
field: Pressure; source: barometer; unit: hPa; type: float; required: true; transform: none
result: 1055 hPa
